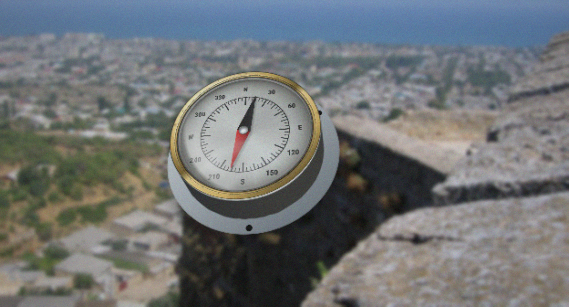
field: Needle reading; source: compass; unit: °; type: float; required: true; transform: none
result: 195 °
